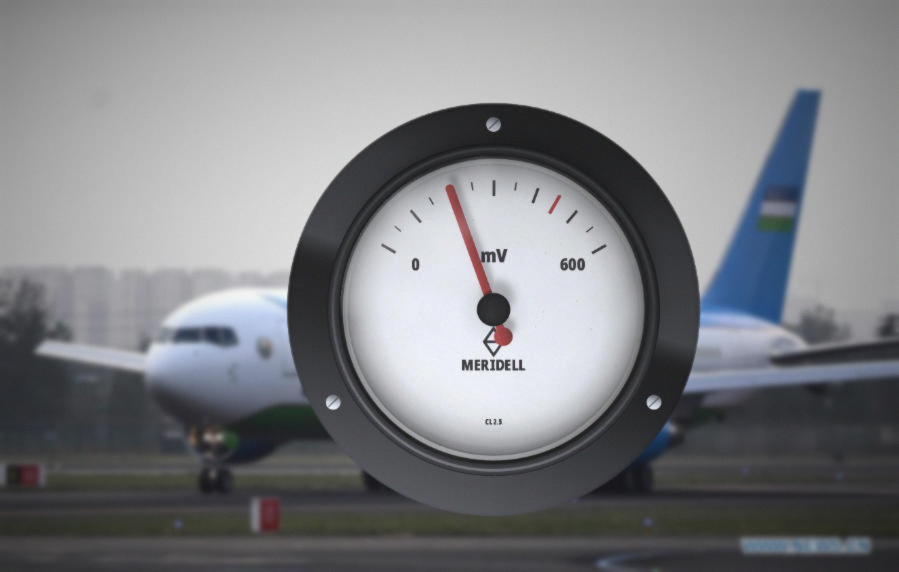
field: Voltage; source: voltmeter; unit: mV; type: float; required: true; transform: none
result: 200 mV
